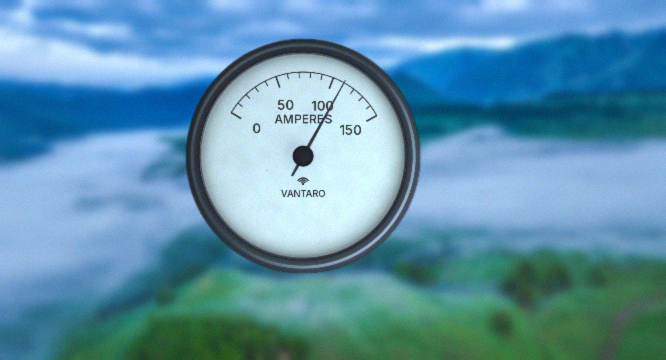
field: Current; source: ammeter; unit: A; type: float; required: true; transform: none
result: 110 A
